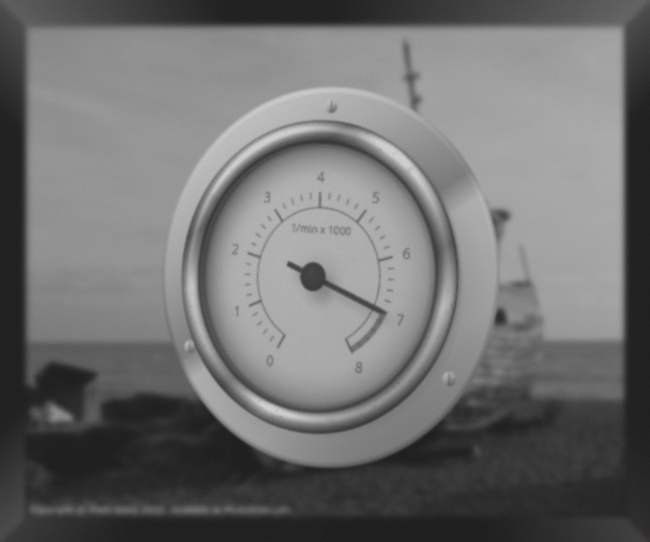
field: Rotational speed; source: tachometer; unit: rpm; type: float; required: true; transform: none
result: 7000 rpm
